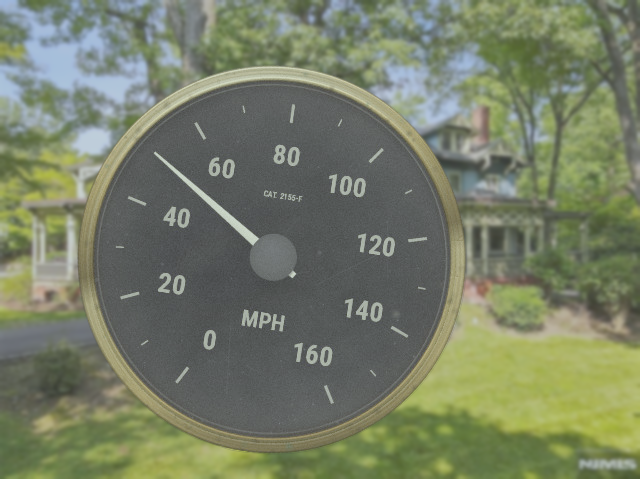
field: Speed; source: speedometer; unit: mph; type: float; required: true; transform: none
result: 50 mph
